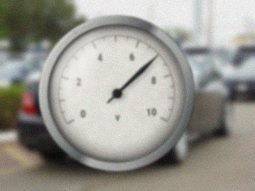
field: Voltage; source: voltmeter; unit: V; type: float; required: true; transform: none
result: 7 V
